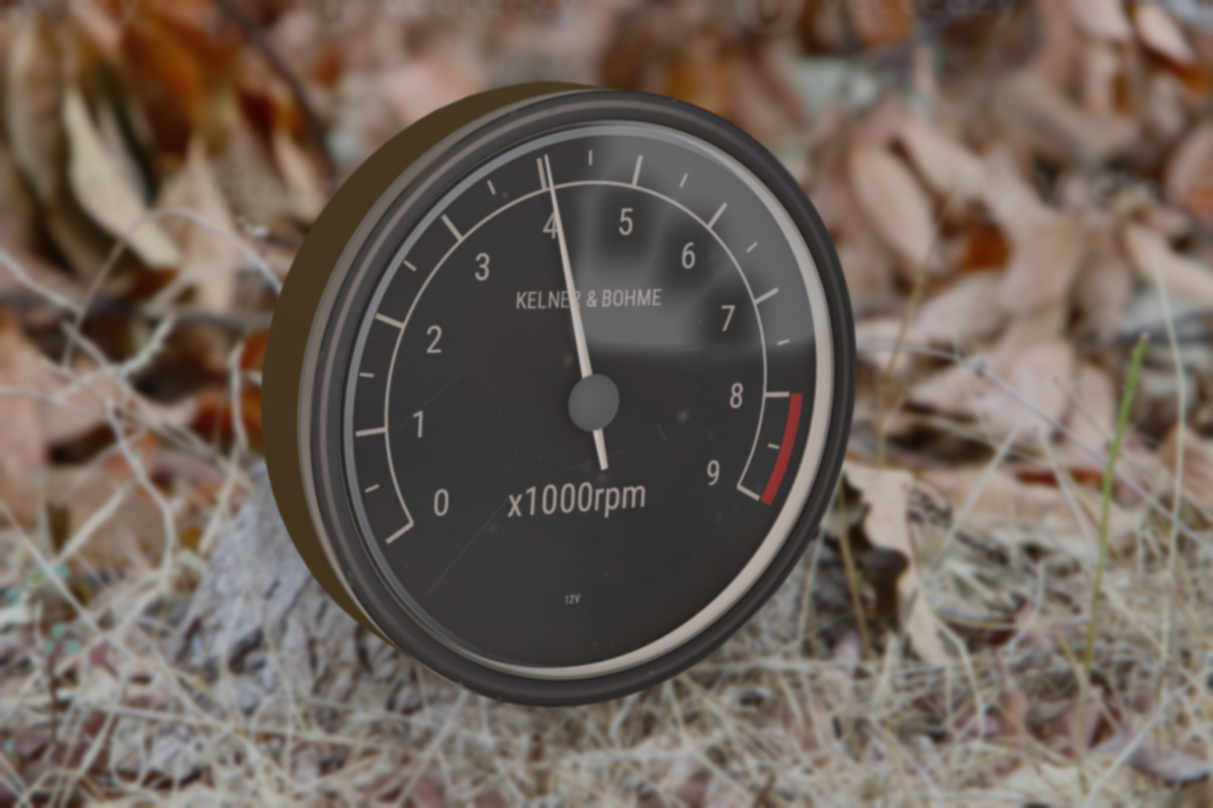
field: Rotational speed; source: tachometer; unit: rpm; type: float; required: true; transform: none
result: 4000 rpm
